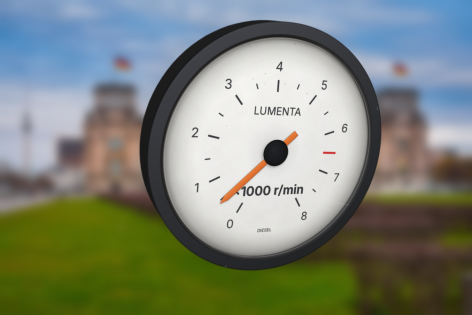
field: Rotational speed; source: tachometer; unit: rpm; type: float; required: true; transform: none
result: 500 rpm
